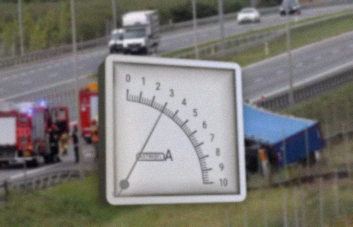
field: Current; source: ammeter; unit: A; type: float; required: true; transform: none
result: 3 A
